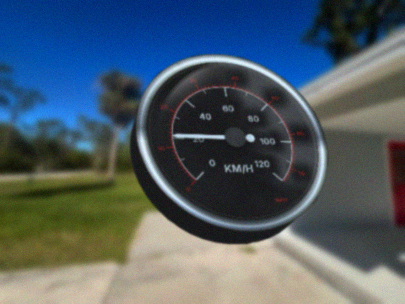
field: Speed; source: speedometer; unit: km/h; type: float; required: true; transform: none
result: 20 km/h
